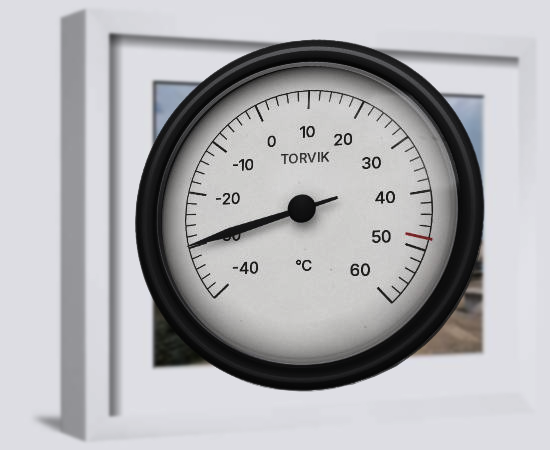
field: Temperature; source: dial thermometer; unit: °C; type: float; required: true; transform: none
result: -30 °C
